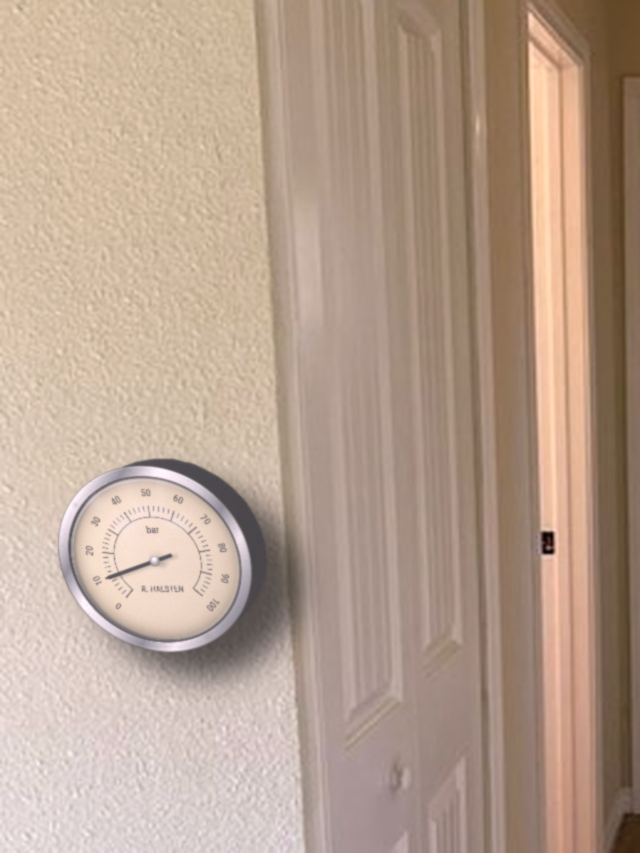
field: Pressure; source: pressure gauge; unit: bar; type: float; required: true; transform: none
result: 10 bar
